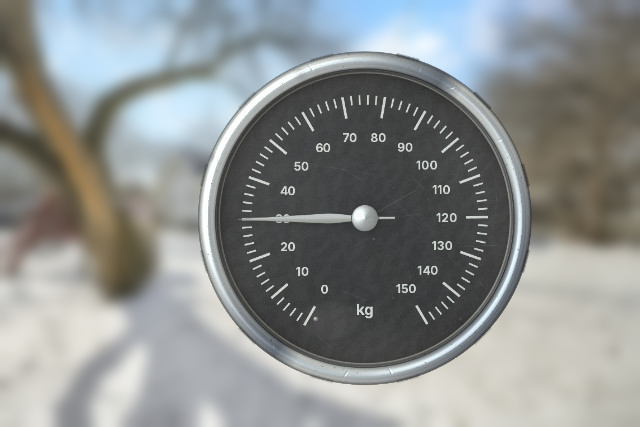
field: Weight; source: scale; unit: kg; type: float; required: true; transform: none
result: 30 kg
